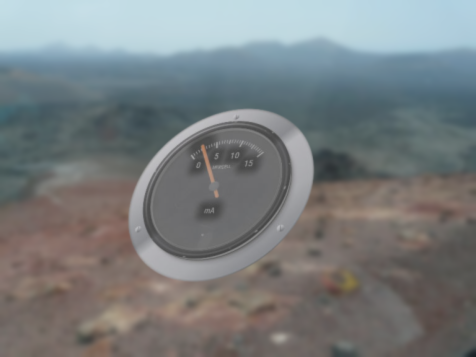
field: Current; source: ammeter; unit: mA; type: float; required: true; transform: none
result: 2.5 mA
